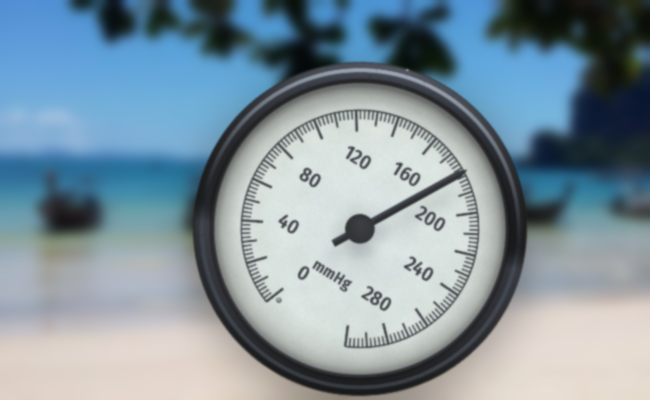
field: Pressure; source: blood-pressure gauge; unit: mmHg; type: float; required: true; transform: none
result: 180 mmHg
